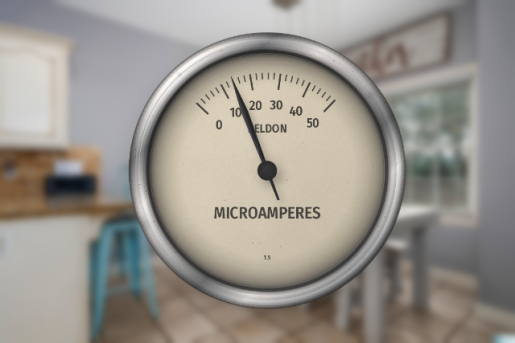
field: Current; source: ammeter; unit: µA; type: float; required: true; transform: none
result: 14 µA
